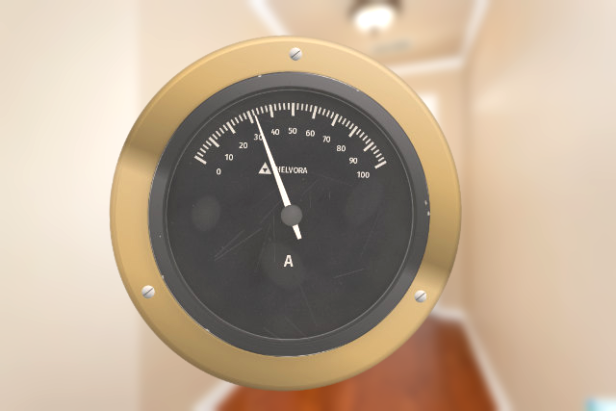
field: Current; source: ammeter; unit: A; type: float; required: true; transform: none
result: 32 A
